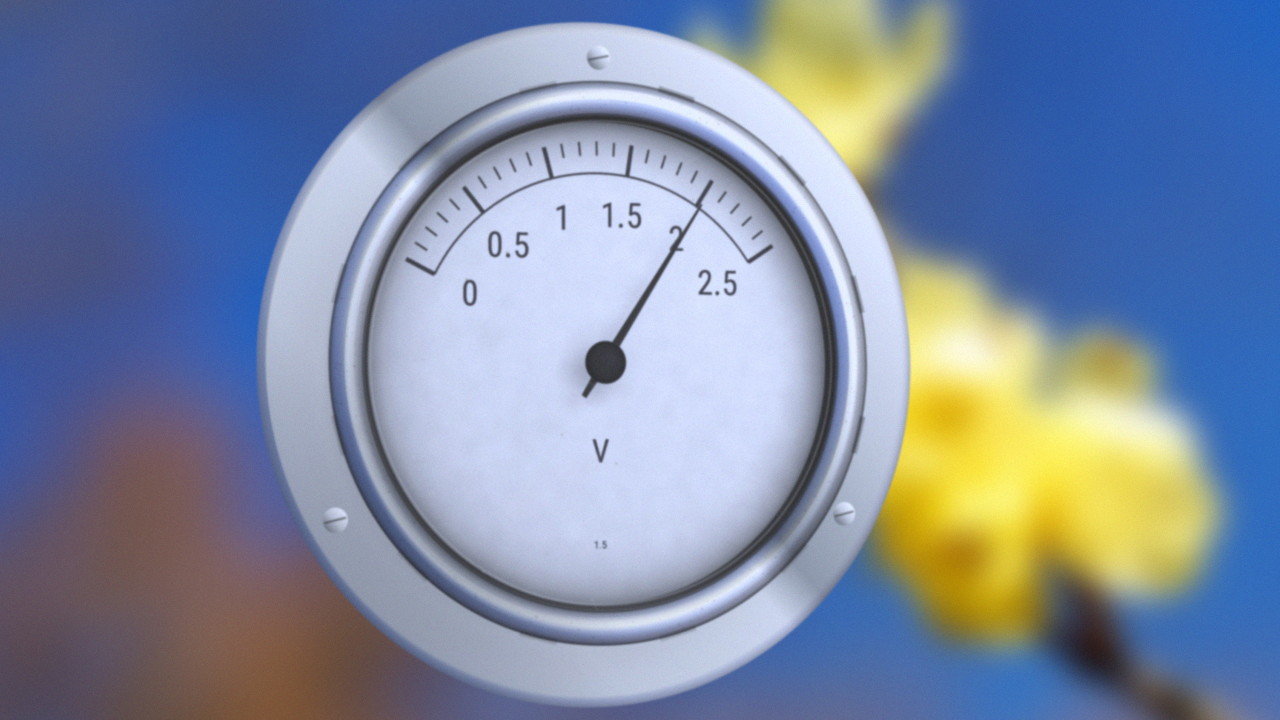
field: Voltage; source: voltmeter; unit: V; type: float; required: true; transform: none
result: 2 V
